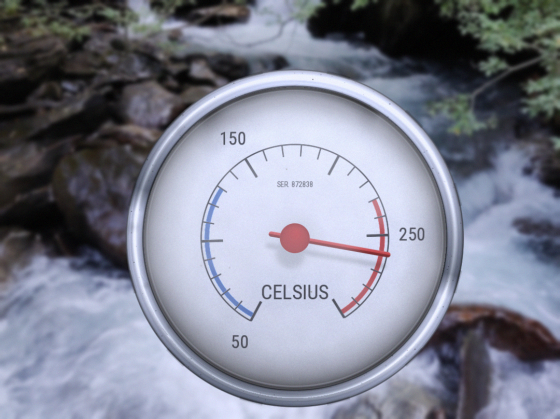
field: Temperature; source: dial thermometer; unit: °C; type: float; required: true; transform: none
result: 260 °C
